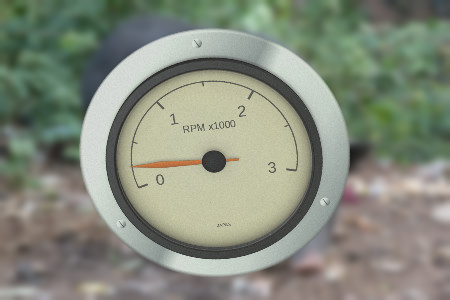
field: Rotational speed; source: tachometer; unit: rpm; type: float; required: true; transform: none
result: 250 rpm
